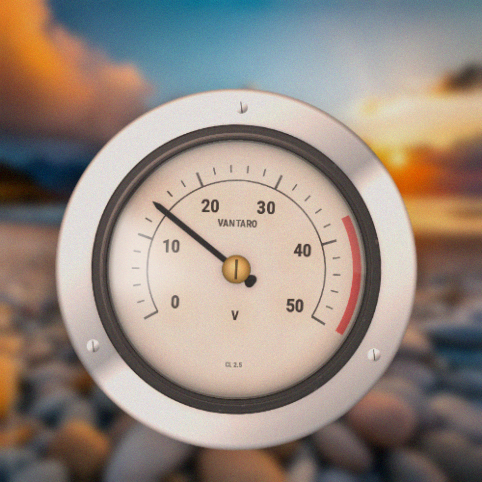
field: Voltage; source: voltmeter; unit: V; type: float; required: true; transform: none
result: 14 V
